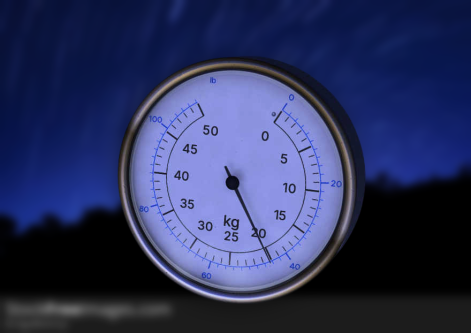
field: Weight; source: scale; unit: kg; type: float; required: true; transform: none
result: 20 kg
